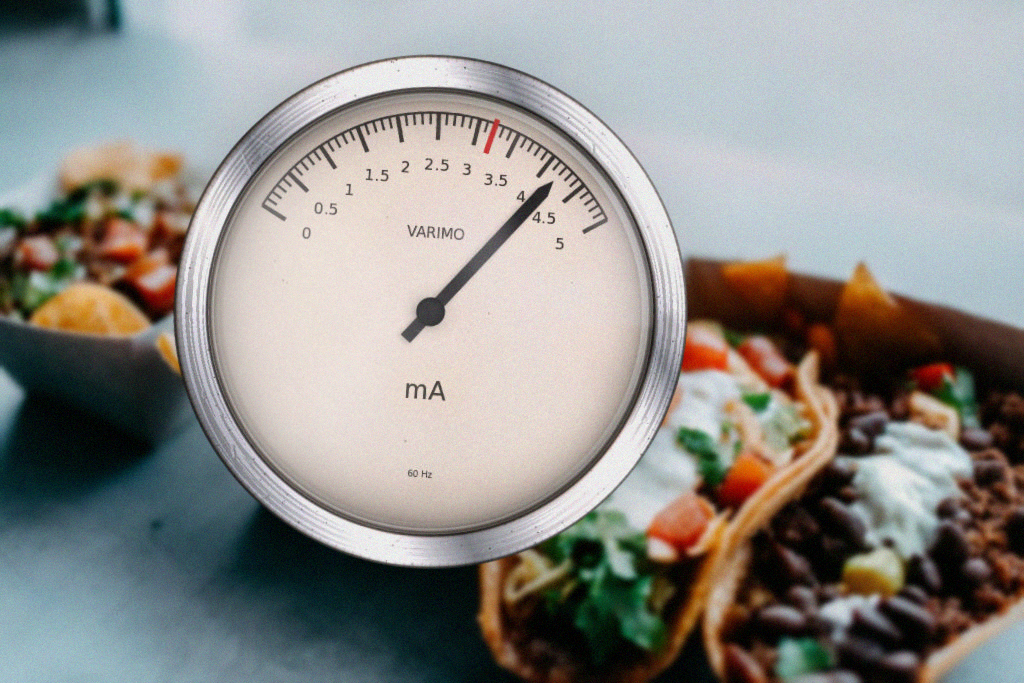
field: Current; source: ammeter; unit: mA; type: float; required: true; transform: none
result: 4.2 mA
